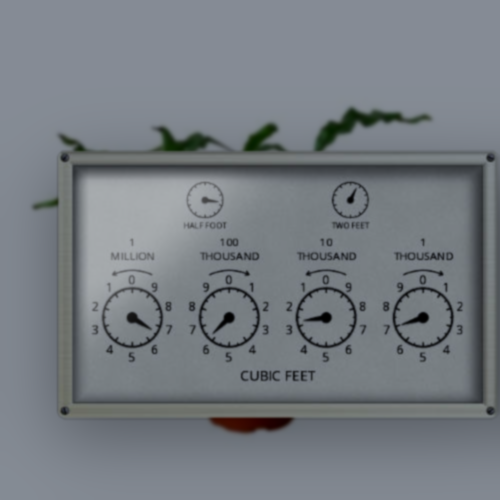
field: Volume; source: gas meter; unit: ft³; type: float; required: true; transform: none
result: 662700 ft³
